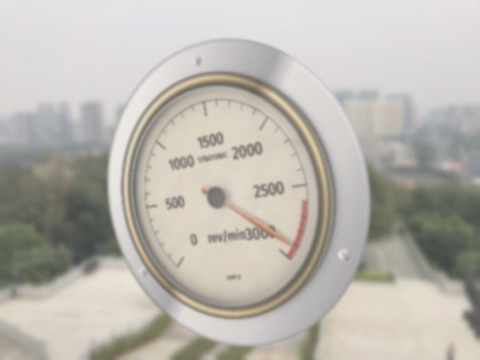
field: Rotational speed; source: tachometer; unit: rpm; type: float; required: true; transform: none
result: 2900 rpm
